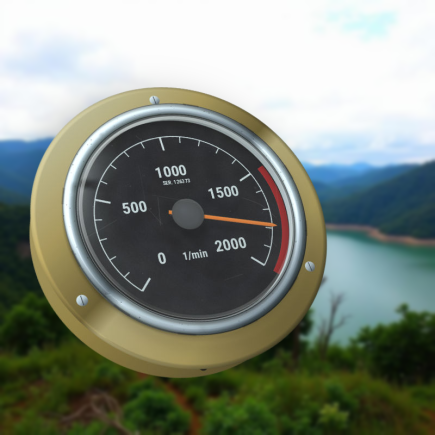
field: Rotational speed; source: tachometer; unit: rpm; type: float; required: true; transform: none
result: 1800 rpm
